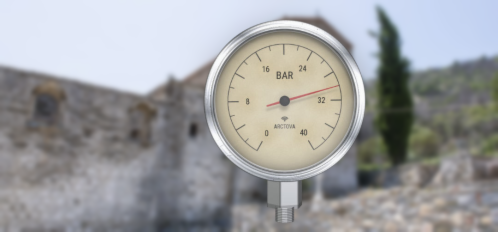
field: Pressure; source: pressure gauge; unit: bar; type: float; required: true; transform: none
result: 30 bar
